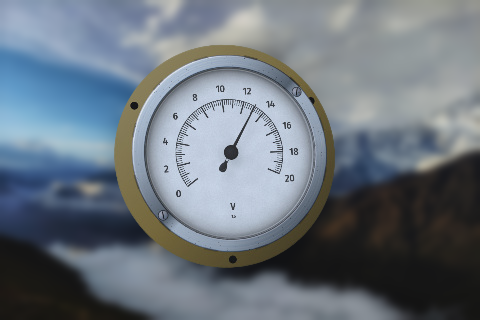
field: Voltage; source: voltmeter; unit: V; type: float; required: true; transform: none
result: 13 V
